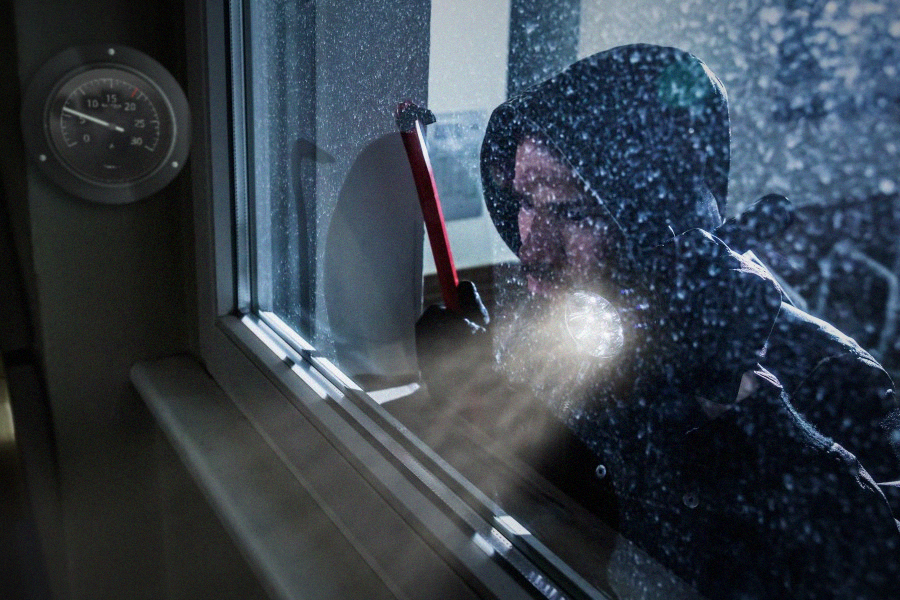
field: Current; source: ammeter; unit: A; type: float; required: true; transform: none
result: 6 A
